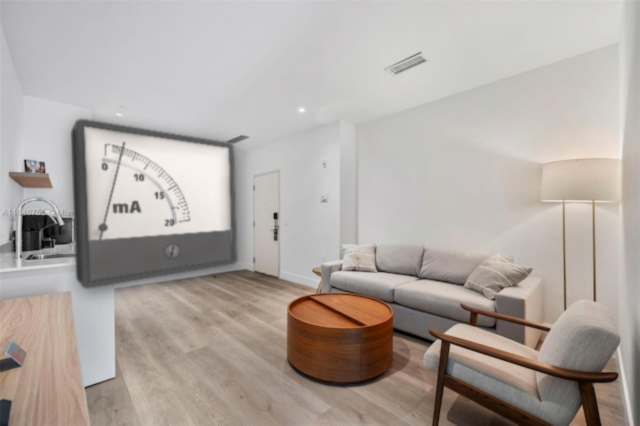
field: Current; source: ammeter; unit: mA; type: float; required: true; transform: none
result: 5 mA
